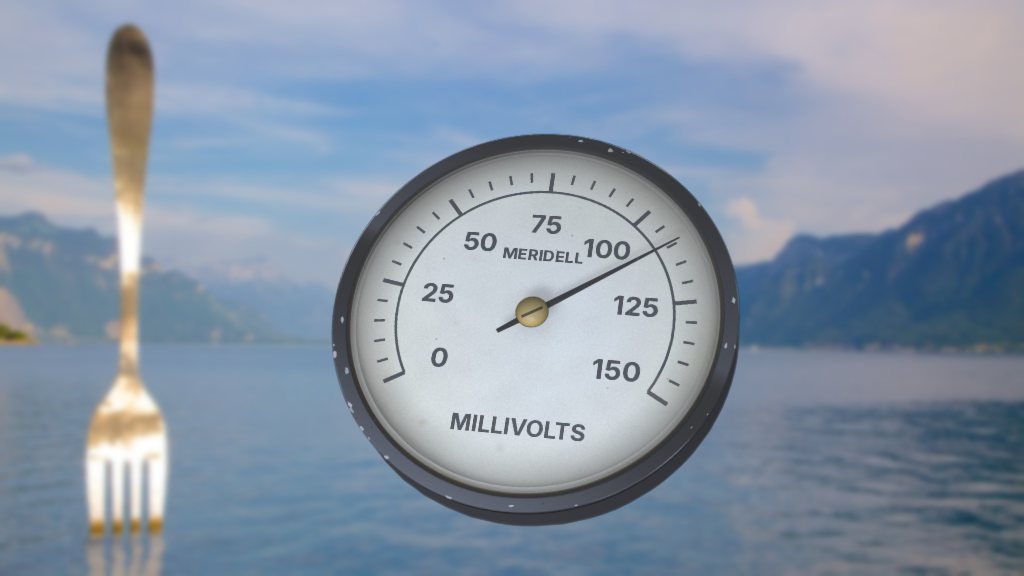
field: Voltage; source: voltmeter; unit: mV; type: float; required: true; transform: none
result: 110 mV
